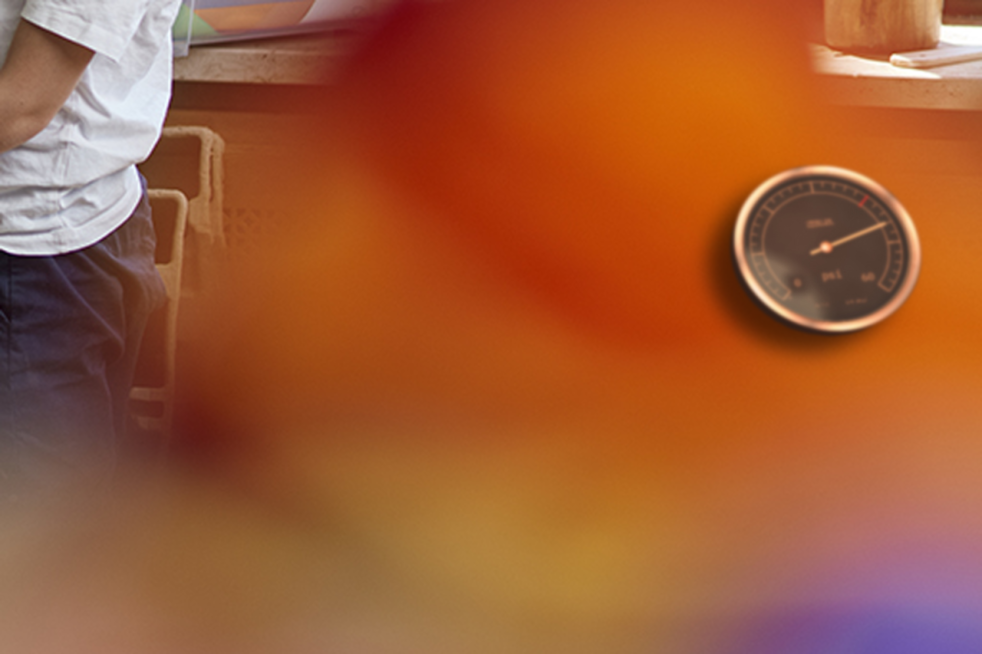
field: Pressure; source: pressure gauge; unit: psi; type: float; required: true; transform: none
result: 46 psi
